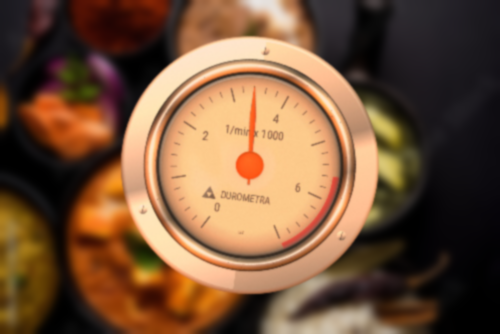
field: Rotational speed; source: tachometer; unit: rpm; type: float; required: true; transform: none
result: 3400 rpm
